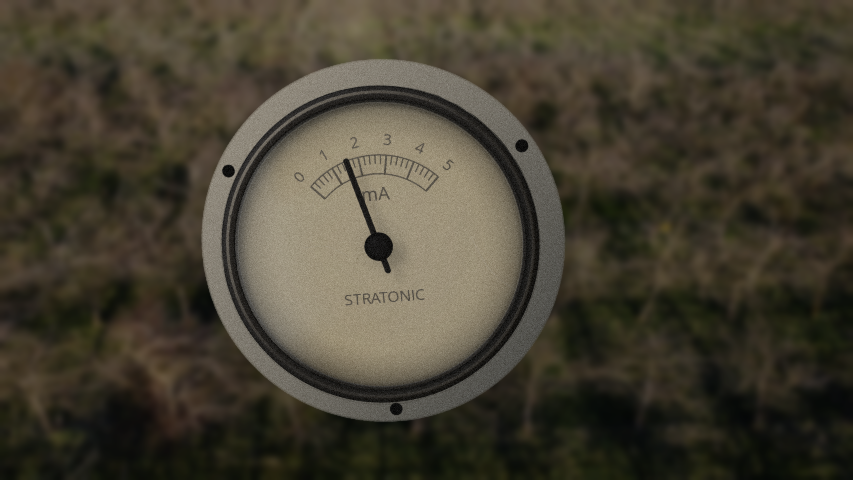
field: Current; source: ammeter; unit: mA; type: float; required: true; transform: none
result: 1.6 mA
